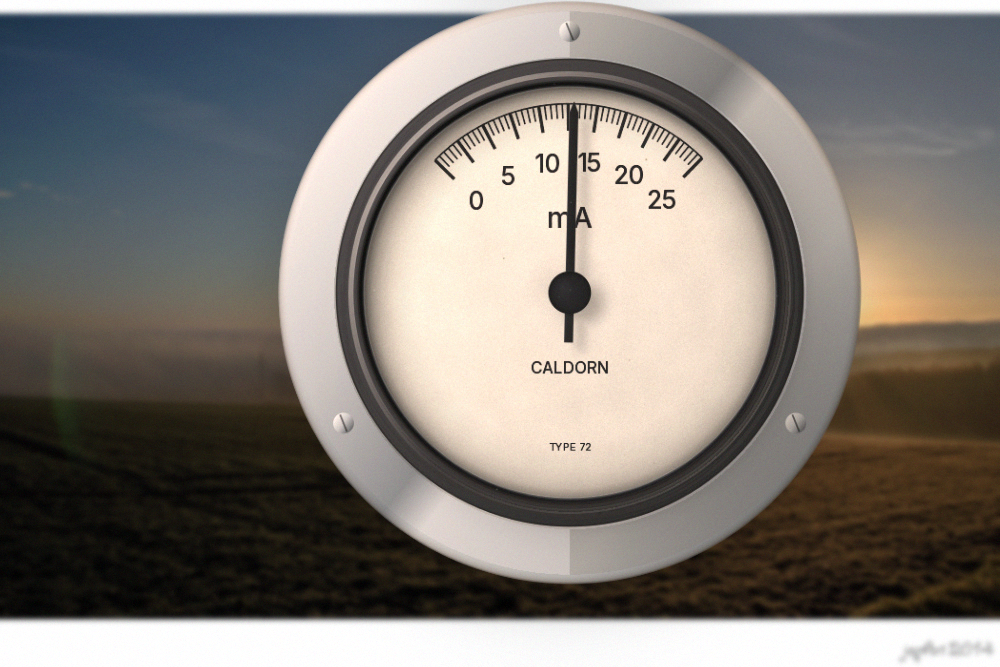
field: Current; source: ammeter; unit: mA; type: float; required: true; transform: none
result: 13 mA
